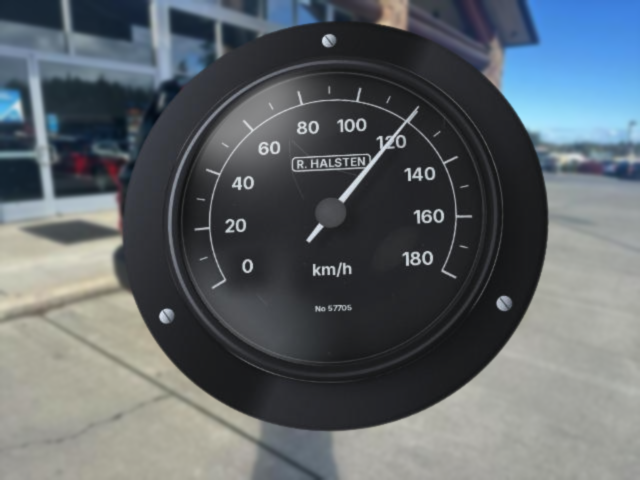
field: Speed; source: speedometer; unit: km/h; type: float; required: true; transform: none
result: 120 km/h
